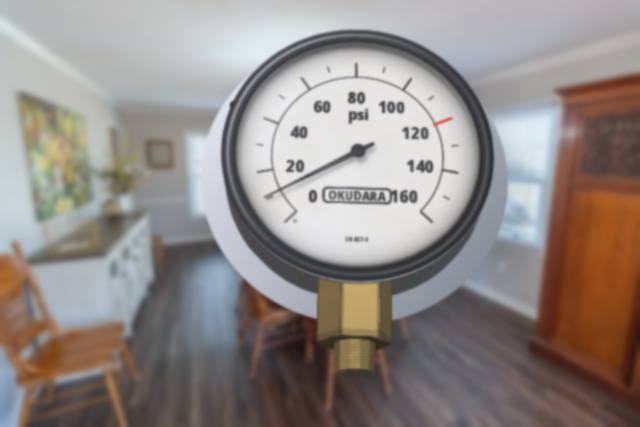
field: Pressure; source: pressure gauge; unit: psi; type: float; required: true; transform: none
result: 10 psi
